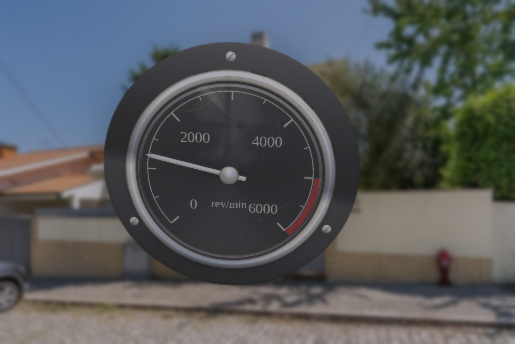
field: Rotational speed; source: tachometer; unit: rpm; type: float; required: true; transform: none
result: 1250 rpm
